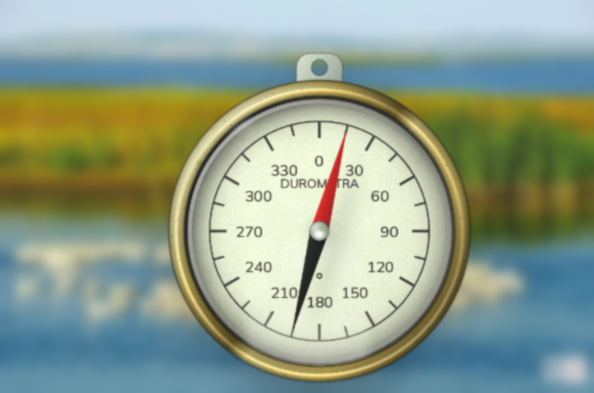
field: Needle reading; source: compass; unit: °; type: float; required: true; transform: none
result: 15 °
